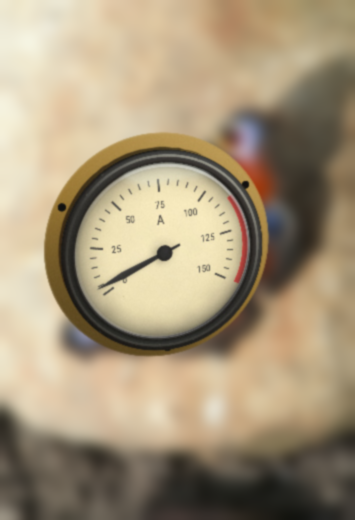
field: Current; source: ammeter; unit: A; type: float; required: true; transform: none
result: 5 A
